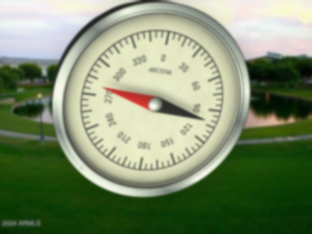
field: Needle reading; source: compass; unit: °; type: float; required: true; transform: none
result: 280 °
